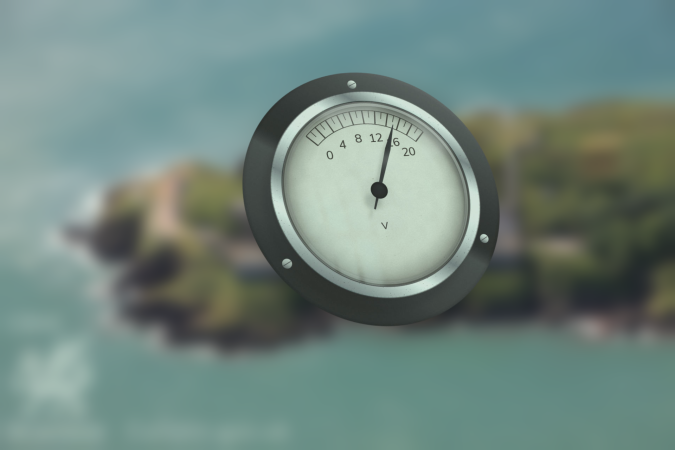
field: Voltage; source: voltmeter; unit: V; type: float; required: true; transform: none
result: 15 V
